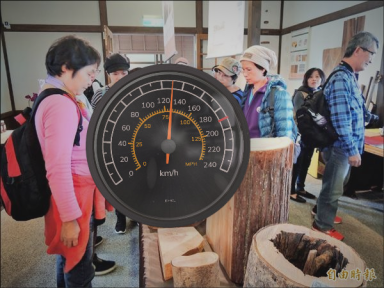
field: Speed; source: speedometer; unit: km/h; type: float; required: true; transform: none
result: 130 km/h
